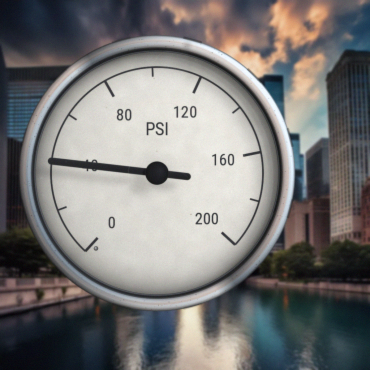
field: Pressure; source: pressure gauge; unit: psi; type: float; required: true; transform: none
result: 40 psi
